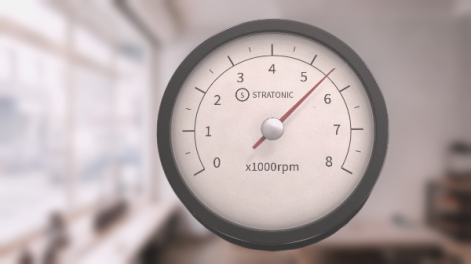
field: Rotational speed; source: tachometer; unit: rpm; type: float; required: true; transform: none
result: 5500 rpm
